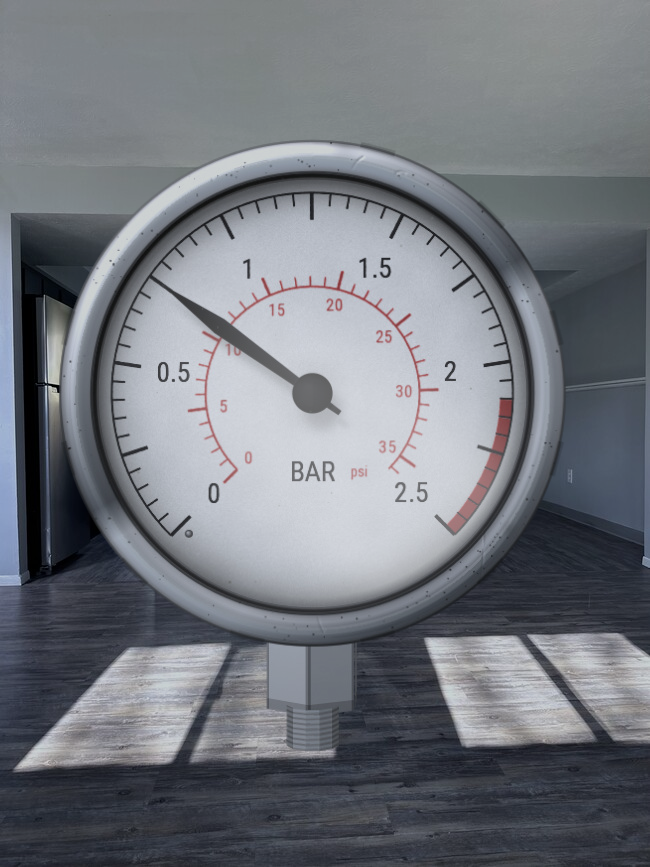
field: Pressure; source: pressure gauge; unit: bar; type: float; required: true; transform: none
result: 0.75 bar
